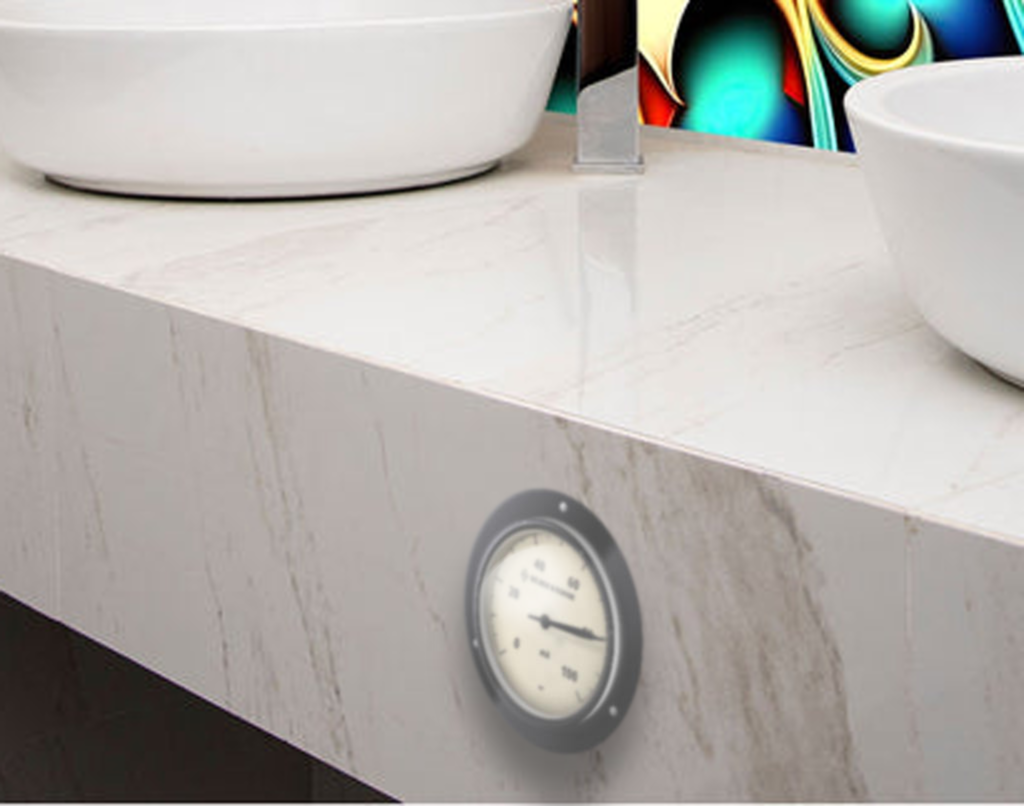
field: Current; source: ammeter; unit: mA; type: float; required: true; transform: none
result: 80 mA
